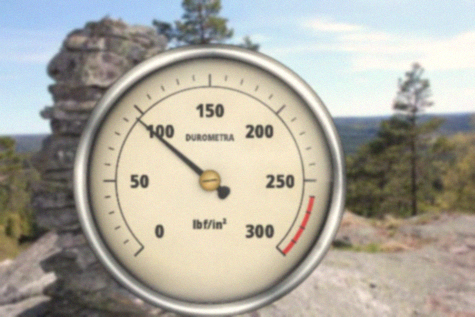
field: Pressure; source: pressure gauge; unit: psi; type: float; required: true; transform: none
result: 95 psi
